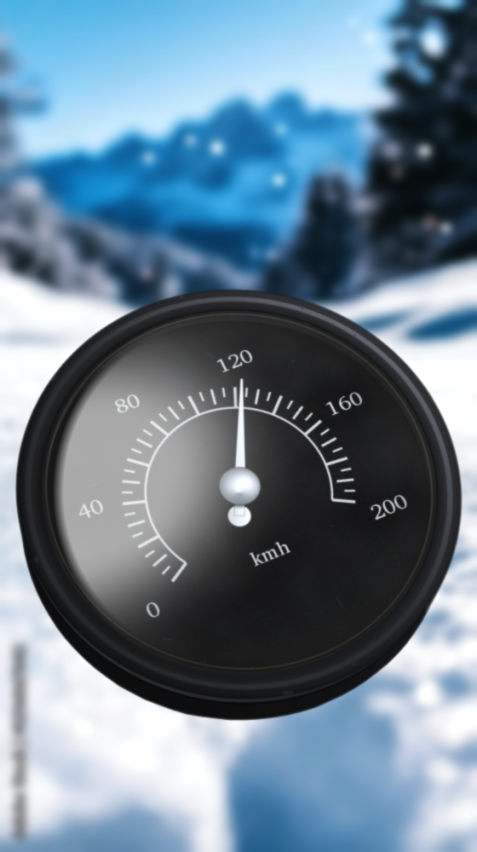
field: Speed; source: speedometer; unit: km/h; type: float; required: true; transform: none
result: 122.5 km/h
